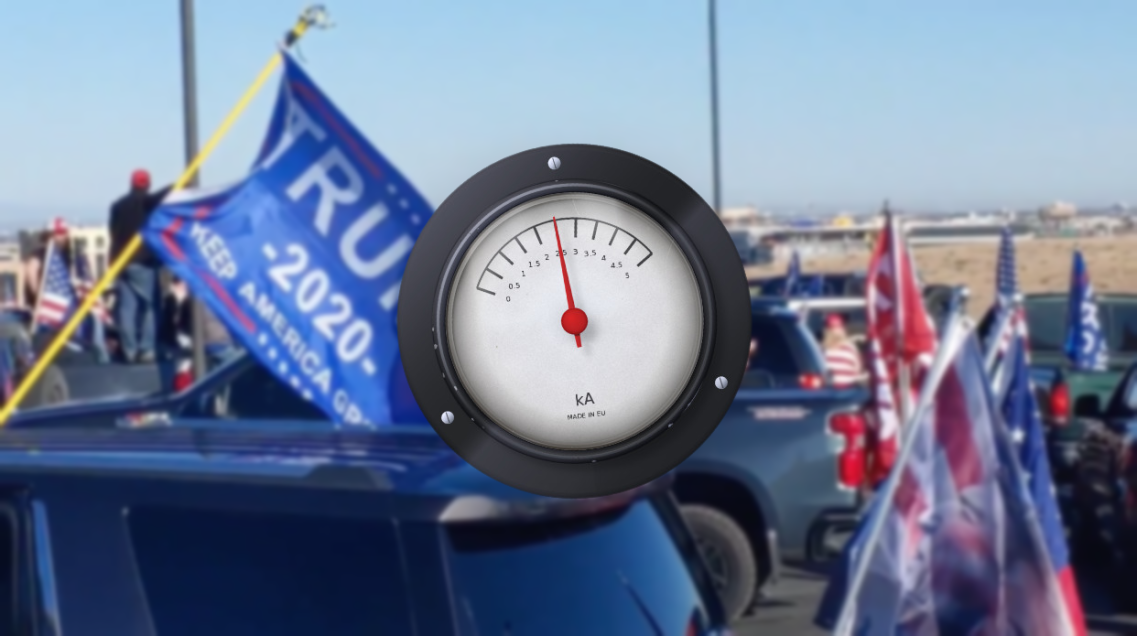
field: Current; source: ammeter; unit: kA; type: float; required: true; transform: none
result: 2.5 kA
